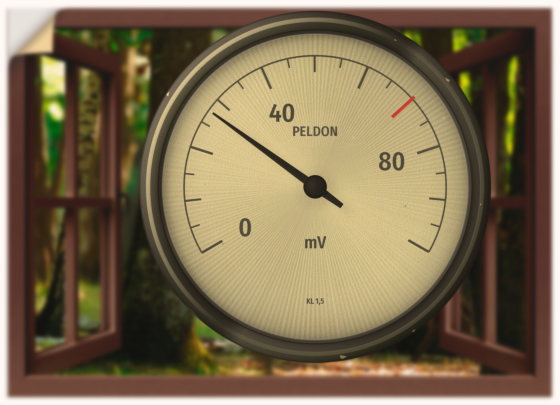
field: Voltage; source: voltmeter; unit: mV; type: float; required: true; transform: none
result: 27.5 mV
